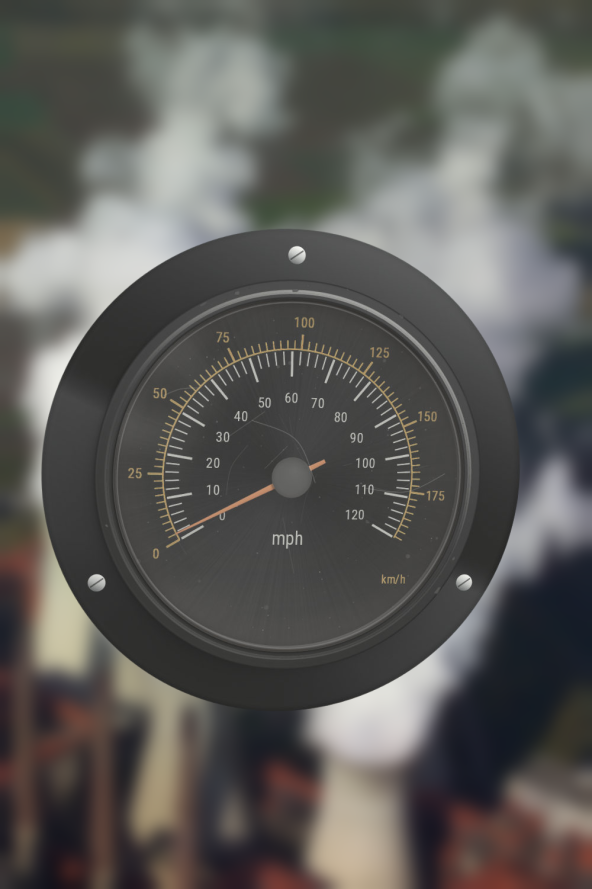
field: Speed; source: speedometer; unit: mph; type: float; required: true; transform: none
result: 2 mph
